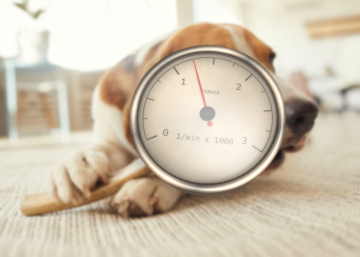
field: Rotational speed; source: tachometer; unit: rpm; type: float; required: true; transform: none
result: 1250 rpm
